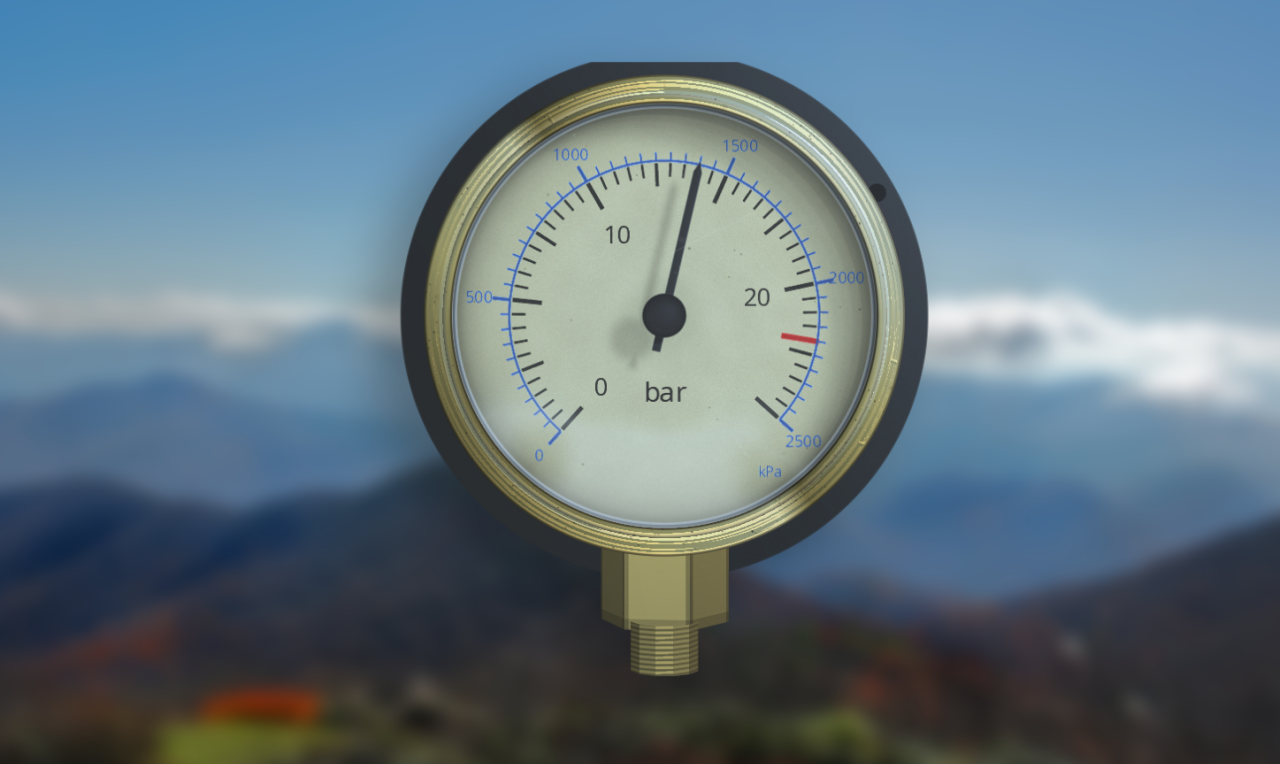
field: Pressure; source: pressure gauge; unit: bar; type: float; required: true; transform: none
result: 14 bar
